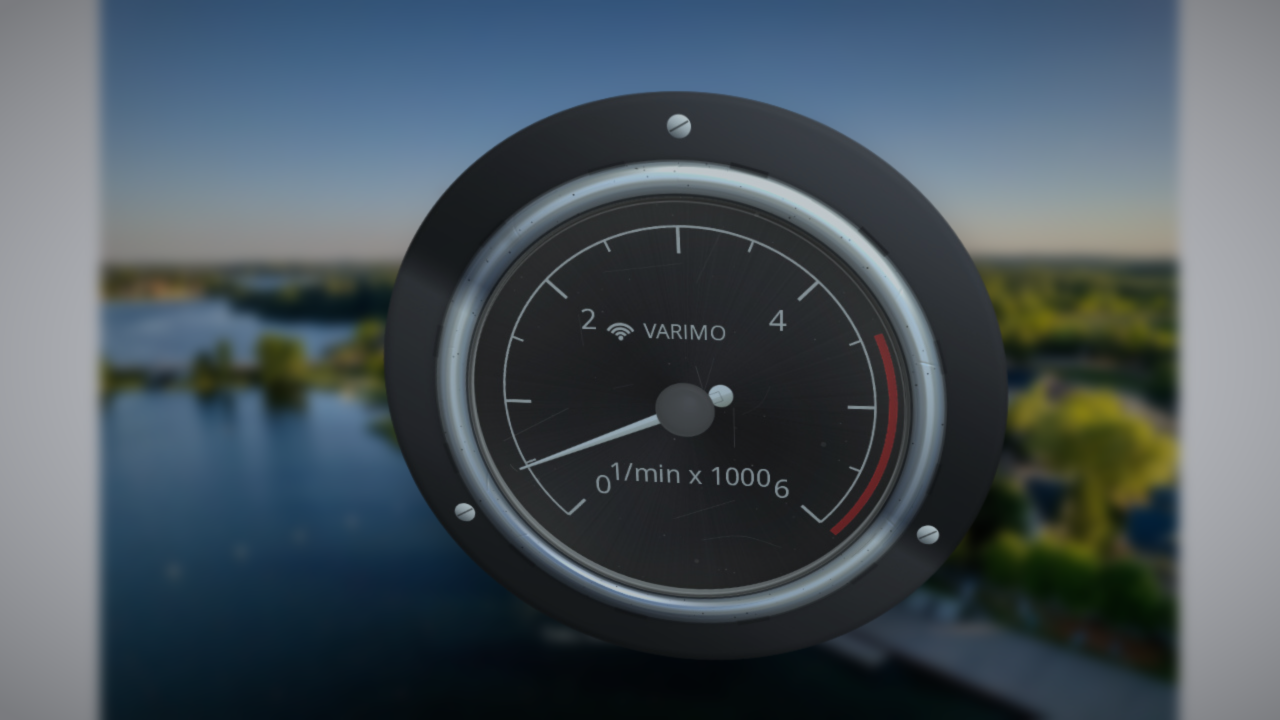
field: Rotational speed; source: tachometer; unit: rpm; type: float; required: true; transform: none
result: 500 rpm
